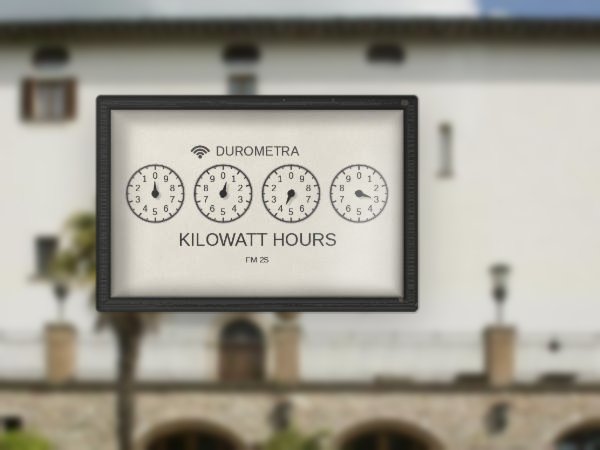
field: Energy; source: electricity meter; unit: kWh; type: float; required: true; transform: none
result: 43 kWh
